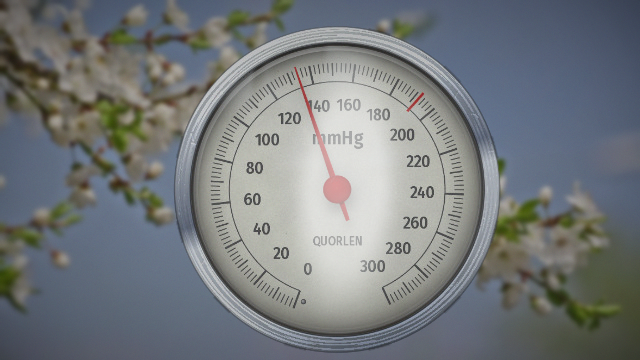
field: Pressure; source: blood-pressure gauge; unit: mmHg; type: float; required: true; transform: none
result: 134 mmHg
